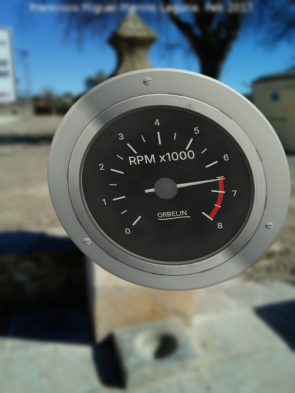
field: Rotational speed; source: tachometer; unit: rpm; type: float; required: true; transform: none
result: 6500 rpm
